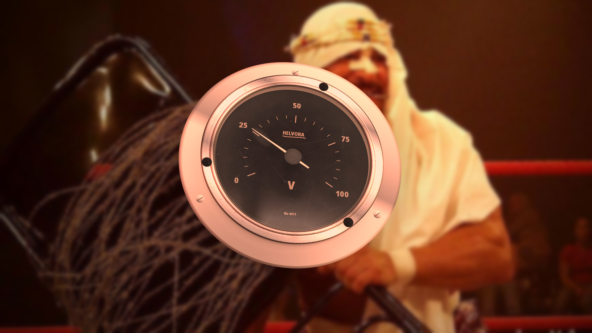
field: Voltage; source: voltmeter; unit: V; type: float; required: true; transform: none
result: 25 V
